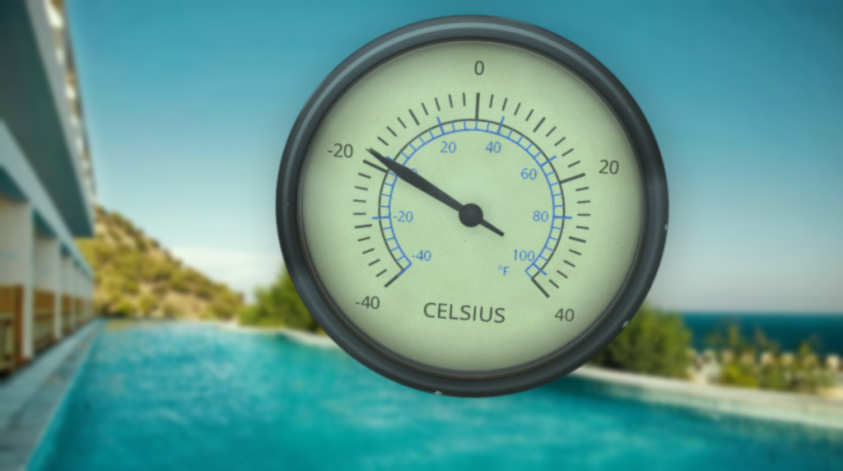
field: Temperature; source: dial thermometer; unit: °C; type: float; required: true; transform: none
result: -18 °C
